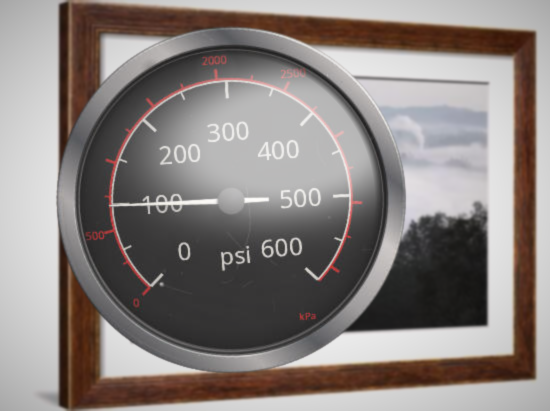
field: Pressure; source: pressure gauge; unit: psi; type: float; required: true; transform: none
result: 100 psi
